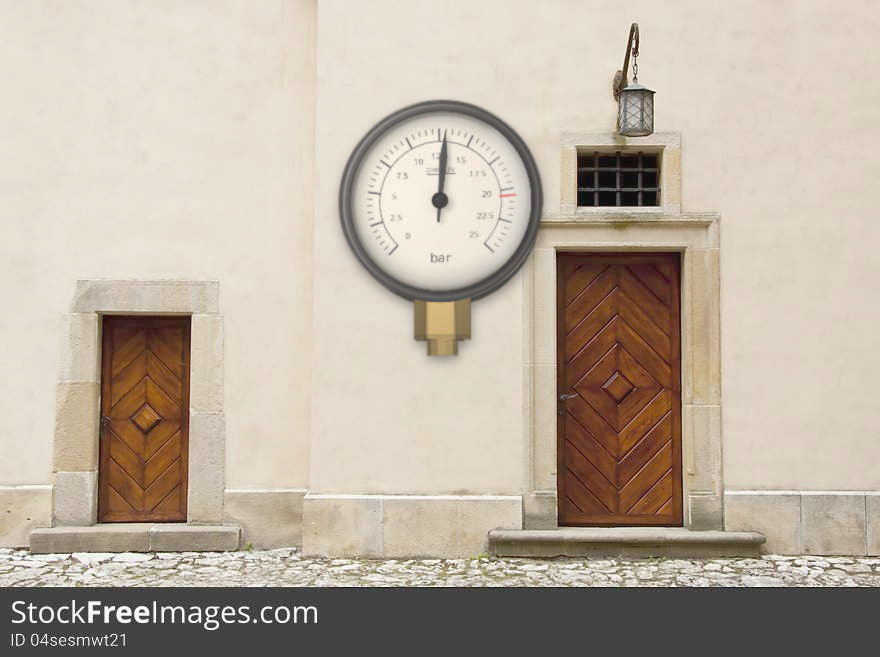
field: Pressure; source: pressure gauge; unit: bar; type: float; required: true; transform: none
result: 13 bar
